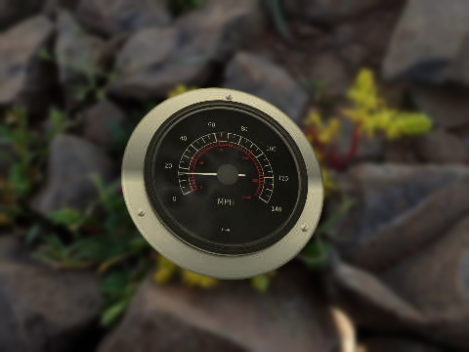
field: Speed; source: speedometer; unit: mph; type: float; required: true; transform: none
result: 15 mph
